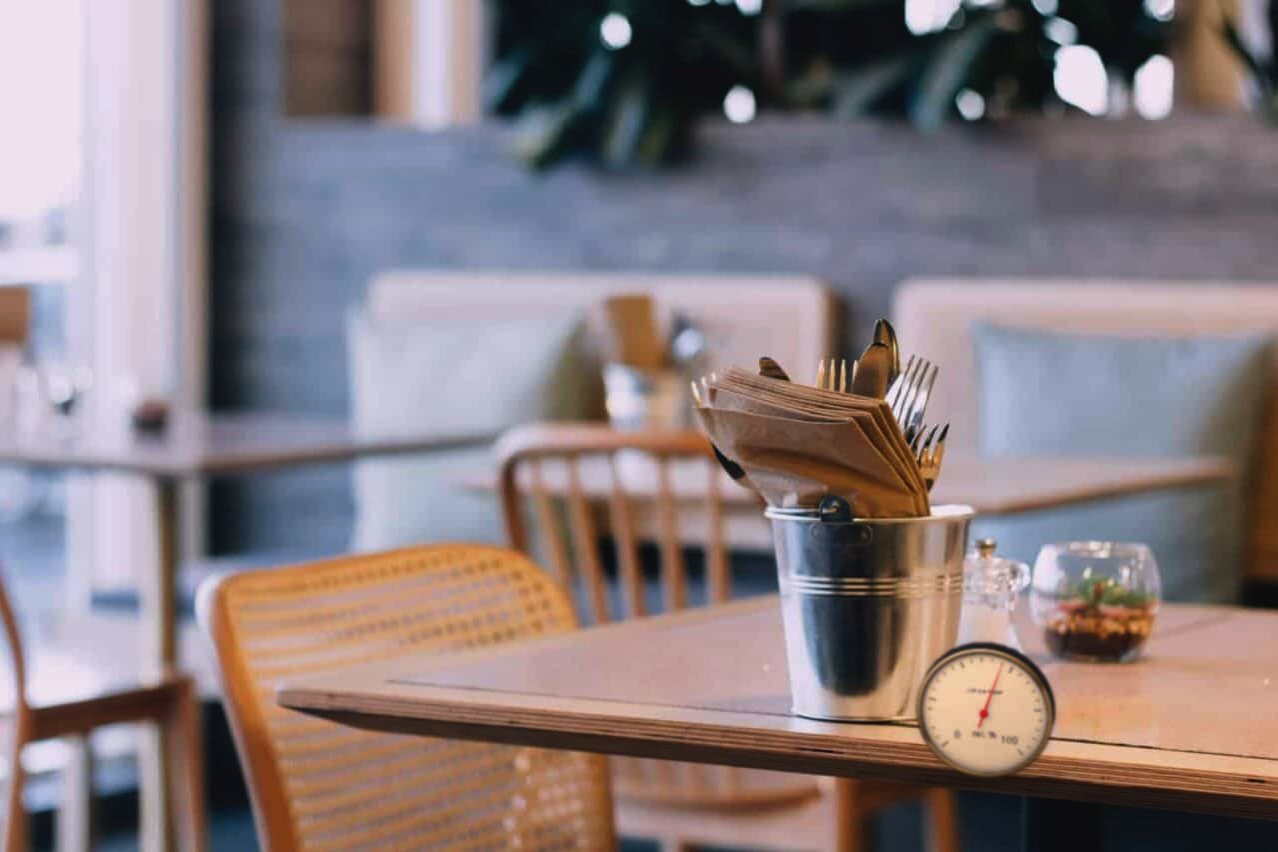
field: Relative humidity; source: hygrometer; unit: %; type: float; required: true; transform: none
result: 56 %
